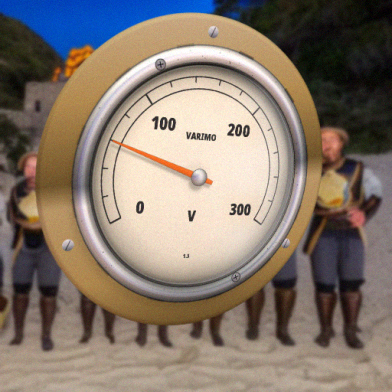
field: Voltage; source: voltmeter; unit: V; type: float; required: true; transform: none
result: 60 V
